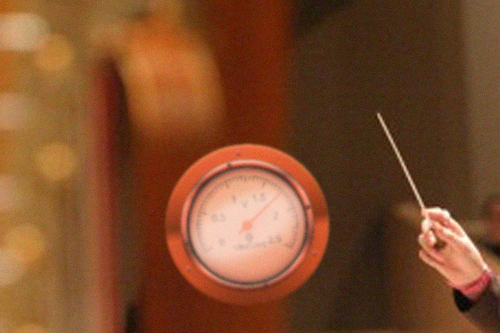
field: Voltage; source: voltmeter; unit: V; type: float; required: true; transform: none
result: 1.75 V
